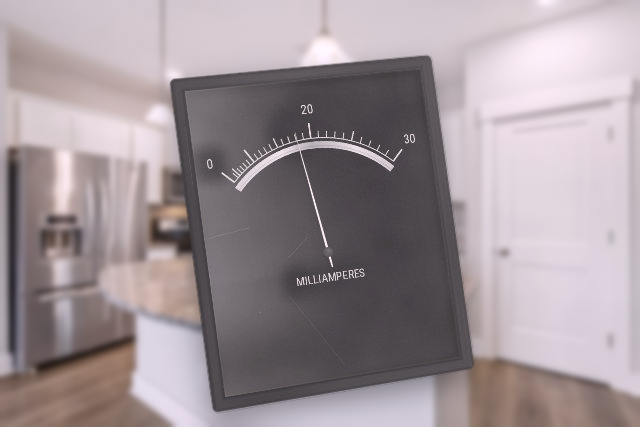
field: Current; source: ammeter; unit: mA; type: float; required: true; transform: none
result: 18 mA
